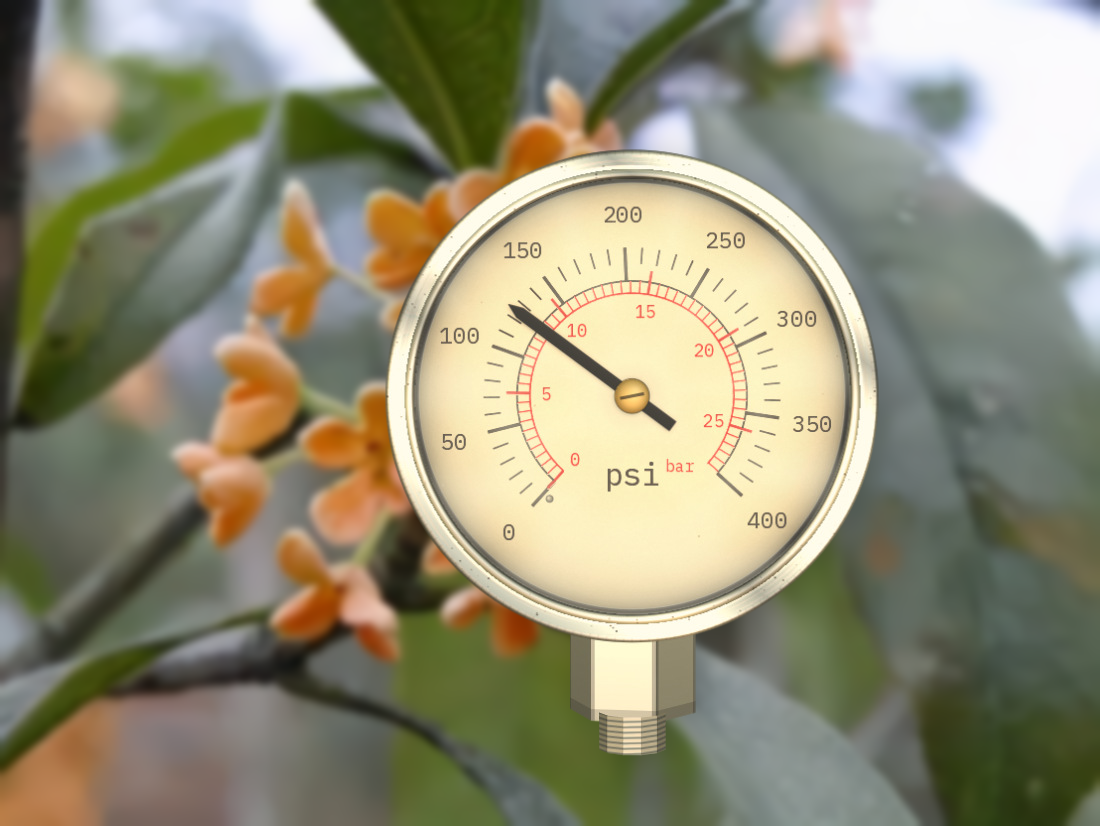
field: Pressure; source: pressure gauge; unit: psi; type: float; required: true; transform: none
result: 125 psi
